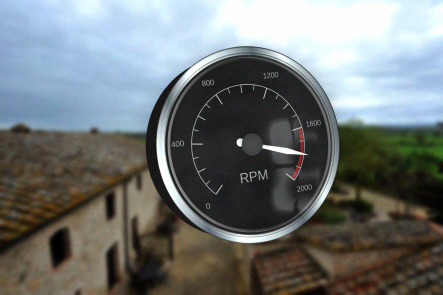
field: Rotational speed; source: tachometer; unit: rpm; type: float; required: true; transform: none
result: 1800 rpm
